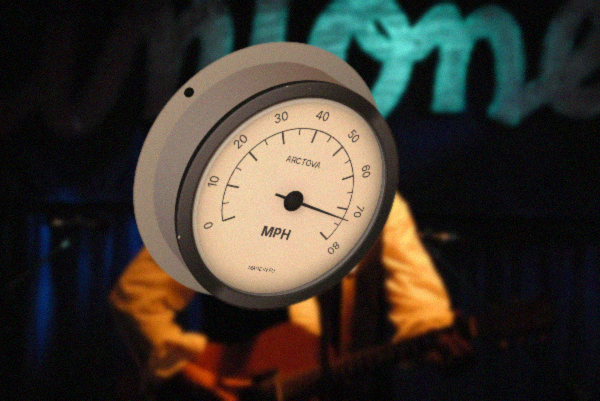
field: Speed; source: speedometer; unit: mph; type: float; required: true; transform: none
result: 72.5 mph
